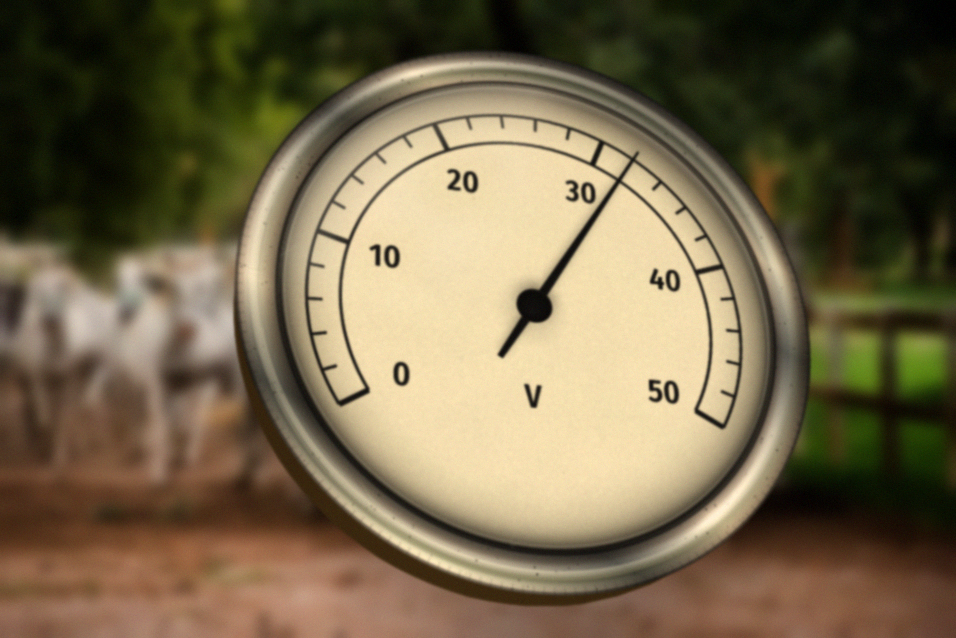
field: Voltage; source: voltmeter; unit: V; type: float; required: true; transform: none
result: 32 V
